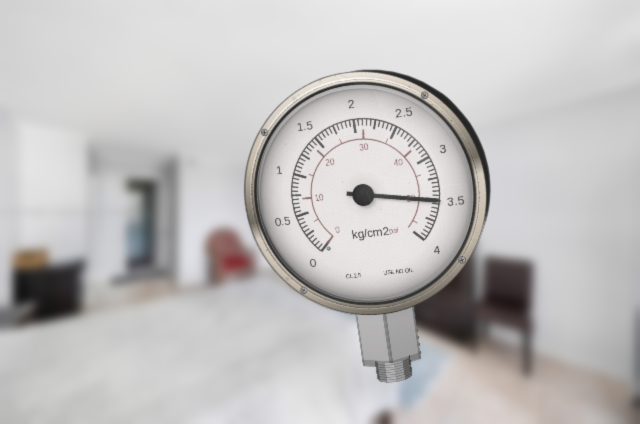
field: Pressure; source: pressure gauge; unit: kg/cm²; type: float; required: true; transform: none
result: 3.5 kg/cm²
